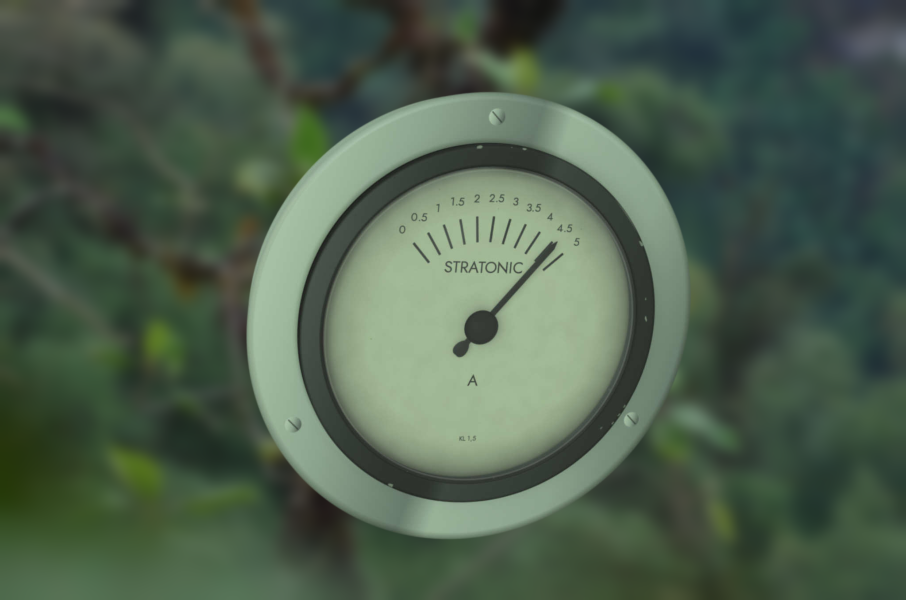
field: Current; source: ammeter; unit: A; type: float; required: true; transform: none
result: 4.5 A
